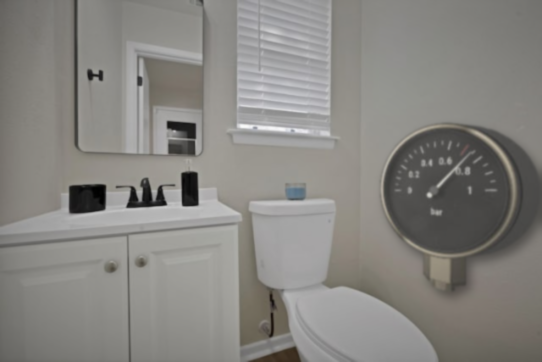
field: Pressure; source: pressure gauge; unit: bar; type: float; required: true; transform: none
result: 0.75 bar
